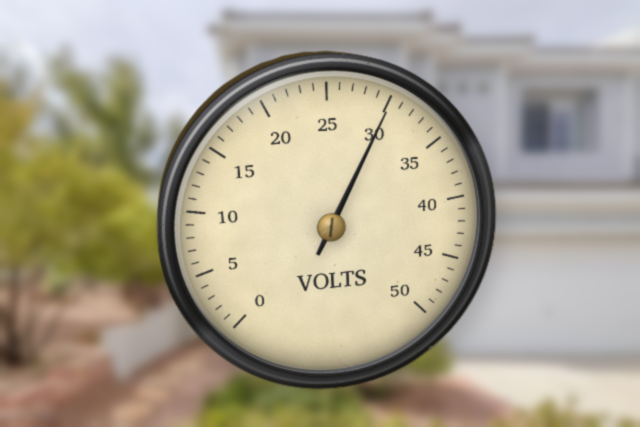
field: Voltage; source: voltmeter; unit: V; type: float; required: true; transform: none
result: 30 V
